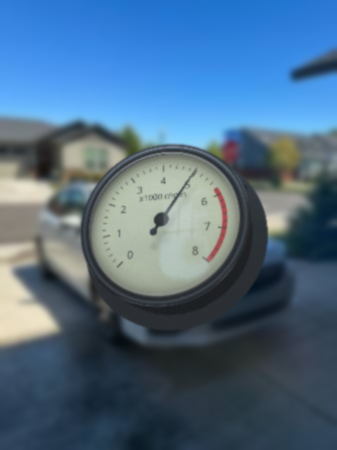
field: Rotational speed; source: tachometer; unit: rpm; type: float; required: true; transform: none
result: 5000 rpm
